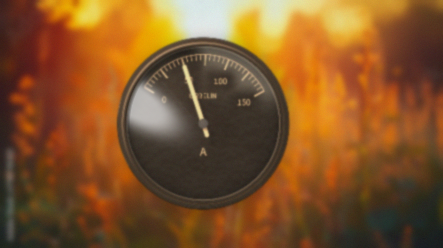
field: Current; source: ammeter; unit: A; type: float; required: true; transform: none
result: 50 A
